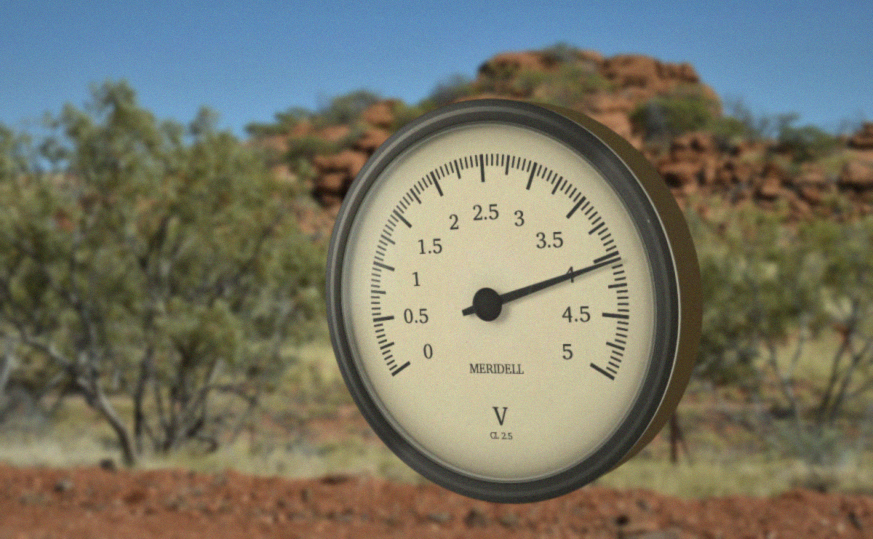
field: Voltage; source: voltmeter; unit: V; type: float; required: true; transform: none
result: 4.05 V
